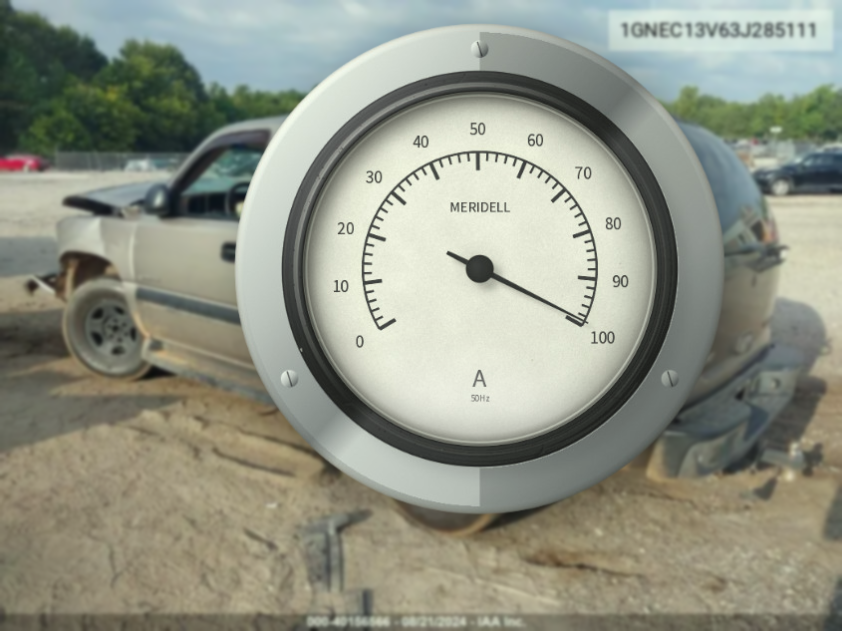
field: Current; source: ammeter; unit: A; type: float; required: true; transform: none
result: 99 A
